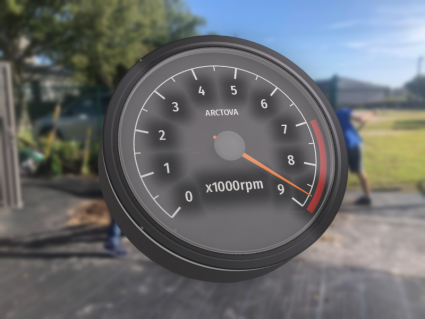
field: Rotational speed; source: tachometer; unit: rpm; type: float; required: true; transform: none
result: 8750 rpm
